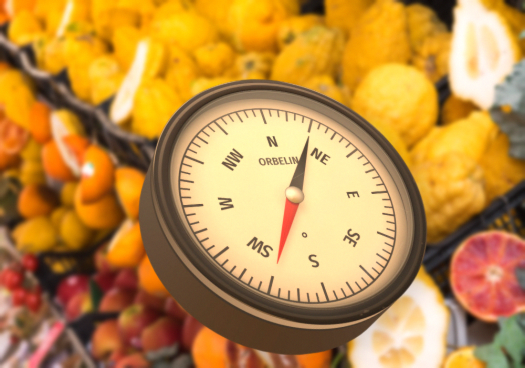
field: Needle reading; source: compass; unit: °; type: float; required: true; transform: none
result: 210 °
